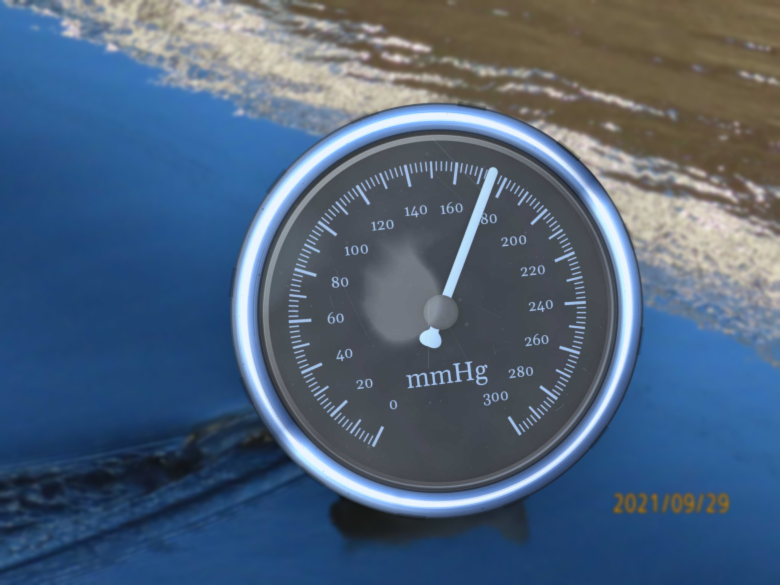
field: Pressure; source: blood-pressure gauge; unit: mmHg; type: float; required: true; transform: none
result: 174 mmHg
